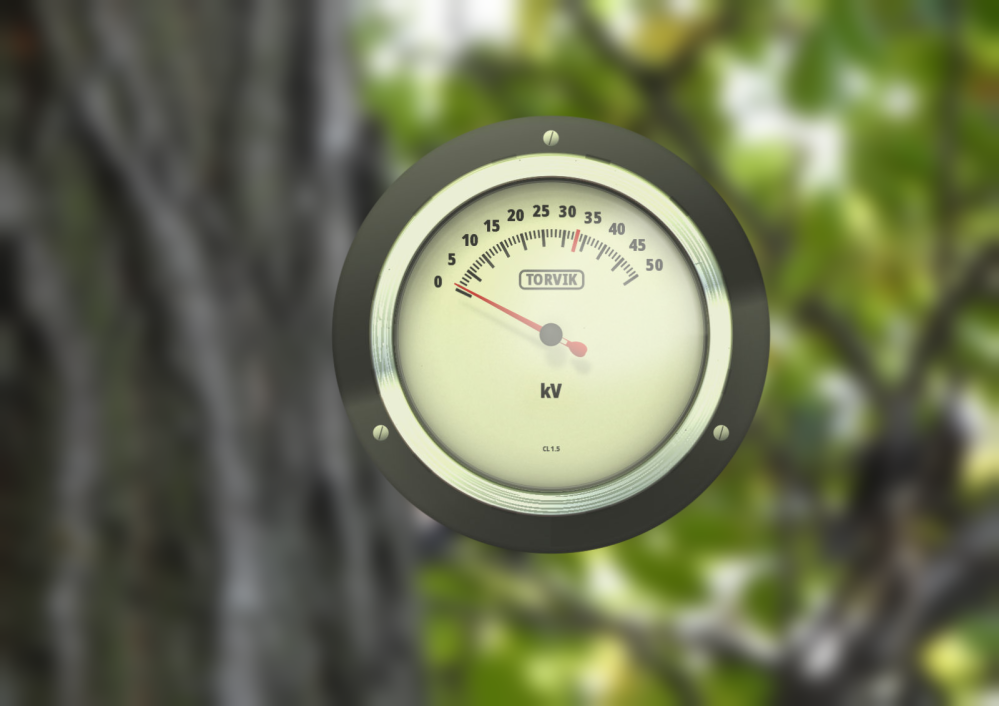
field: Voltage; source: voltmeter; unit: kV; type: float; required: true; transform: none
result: 1 kV
